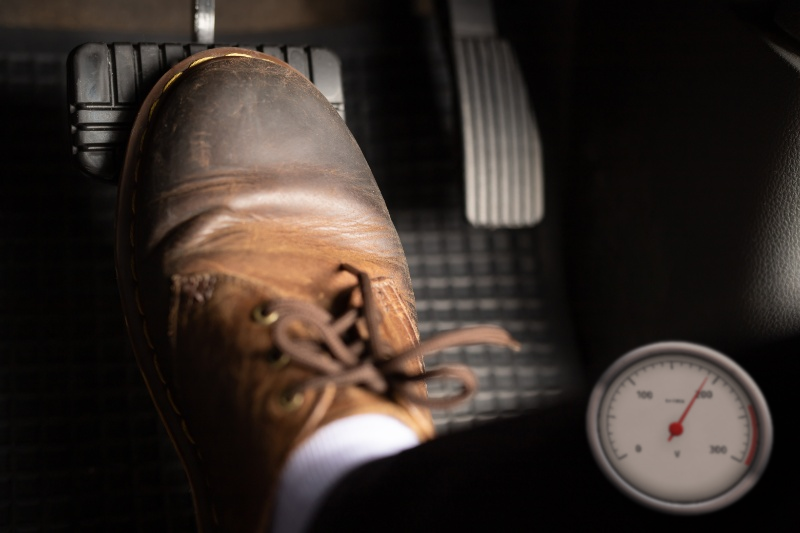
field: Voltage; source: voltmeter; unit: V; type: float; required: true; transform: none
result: 190 V
